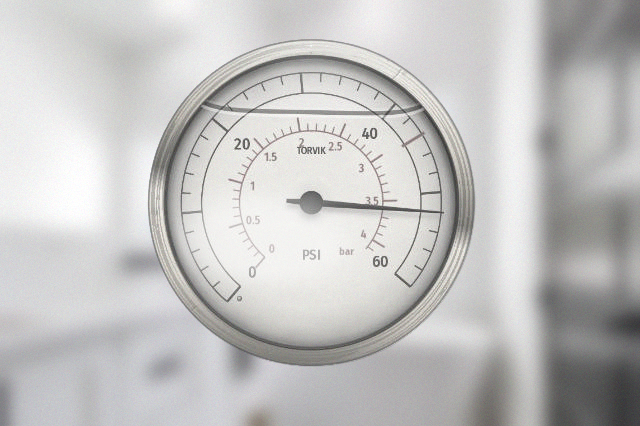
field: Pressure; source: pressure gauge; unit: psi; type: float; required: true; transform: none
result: 52 psi
